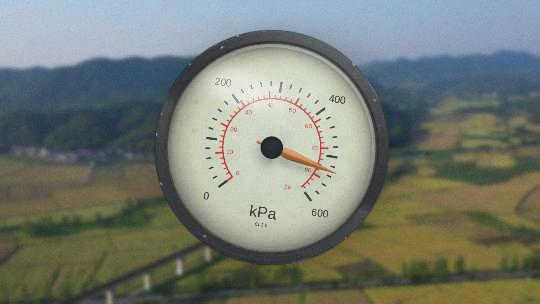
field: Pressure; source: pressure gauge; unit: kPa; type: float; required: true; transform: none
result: 530 kPa
